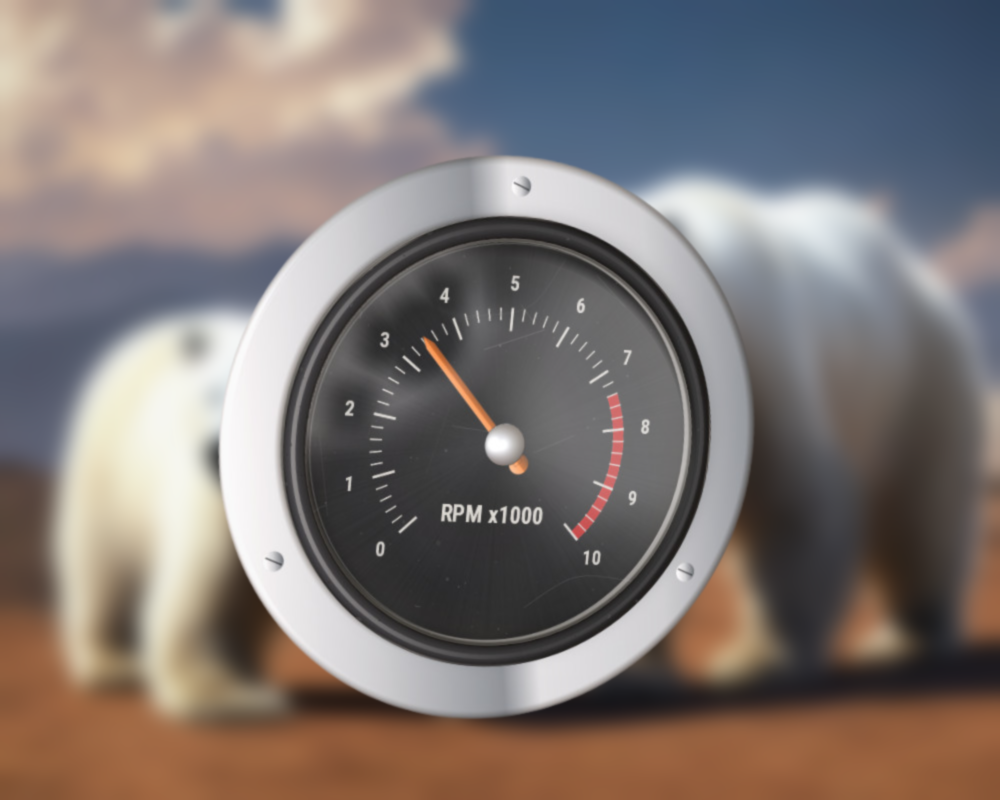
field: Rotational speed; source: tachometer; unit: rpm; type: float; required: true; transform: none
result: 3400 rpm
